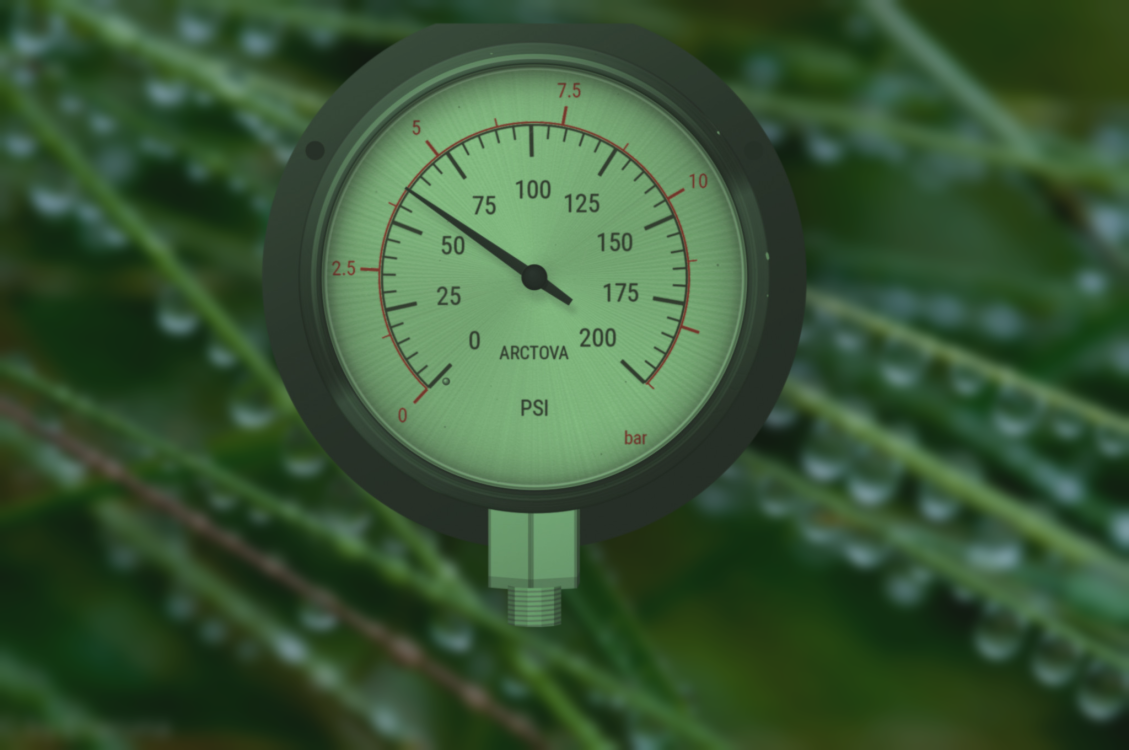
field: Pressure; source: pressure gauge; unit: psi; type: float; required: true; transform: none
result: 60 psi
